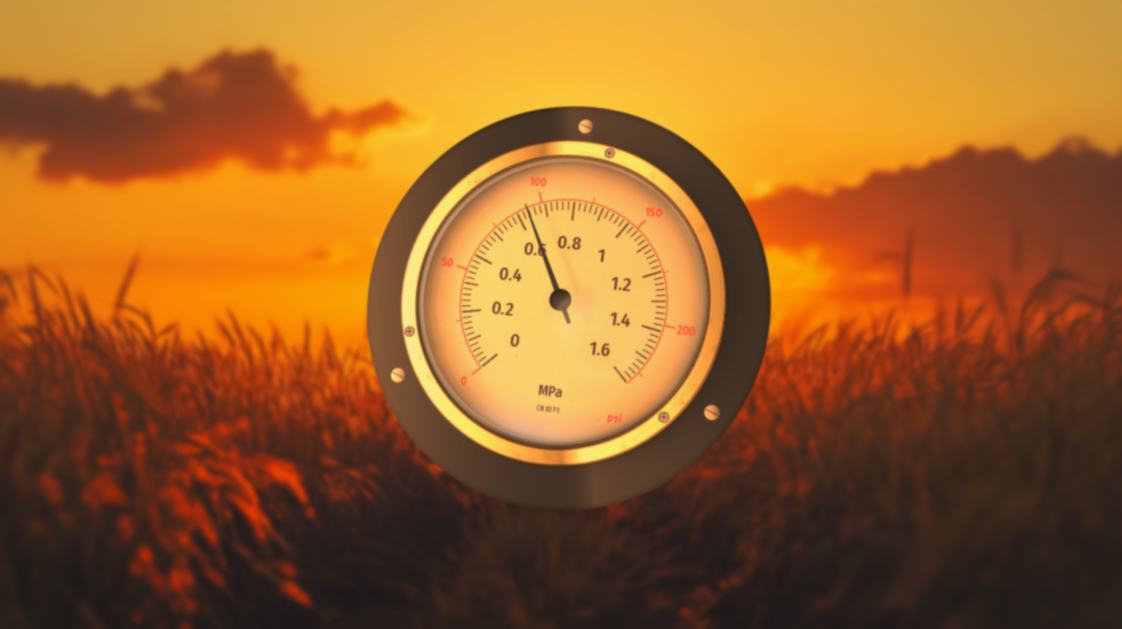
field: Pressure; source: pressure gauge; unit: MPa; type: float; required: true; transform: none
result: 0.64 MPa
